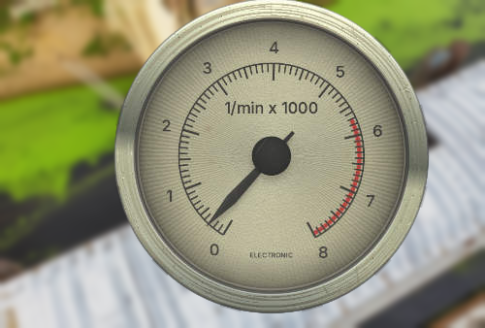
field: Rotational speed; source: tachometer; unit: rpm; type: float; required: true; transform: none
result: 300 rpm
